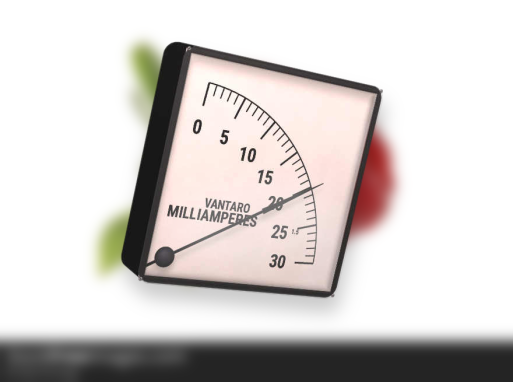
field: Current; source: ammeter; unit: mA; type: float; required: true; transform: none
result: 20 mA
